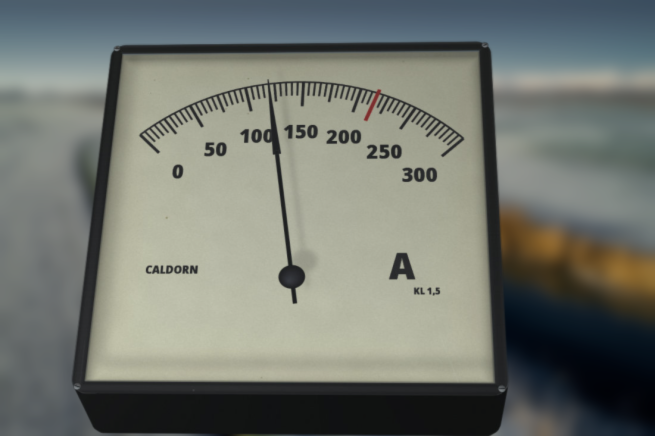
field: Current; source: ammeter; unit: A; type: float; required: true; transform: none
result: 120 A
